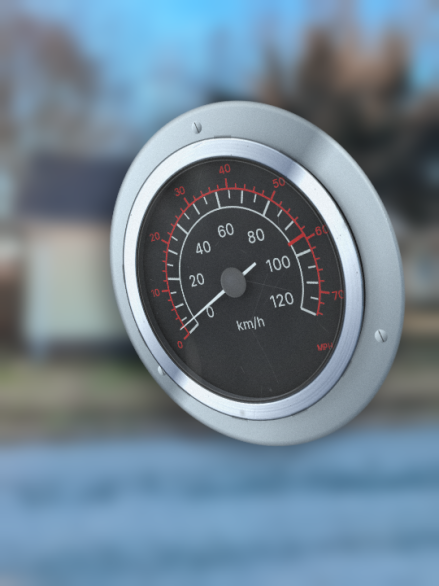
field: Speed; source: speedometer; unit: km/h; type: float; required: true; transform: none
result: 2.5 km/h
